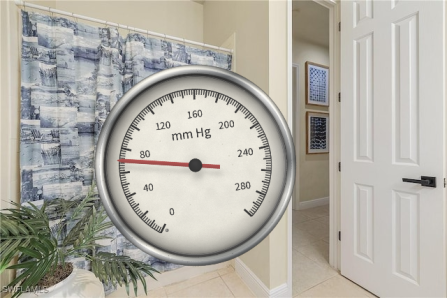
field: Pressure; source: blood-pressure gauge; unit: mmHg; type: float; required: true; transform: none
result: 70 mmHg
